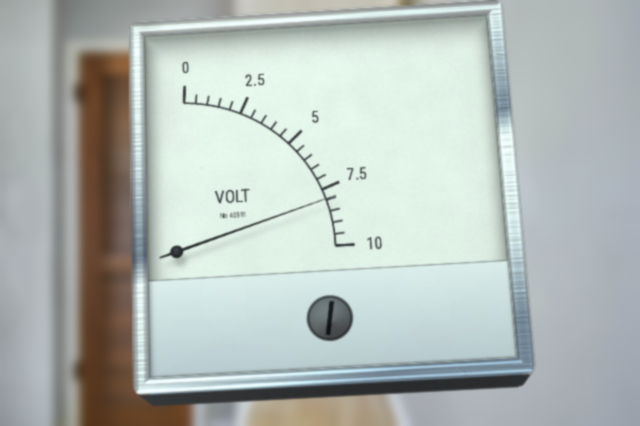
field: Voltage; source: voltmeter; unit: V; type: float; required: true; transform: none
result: 8 V
